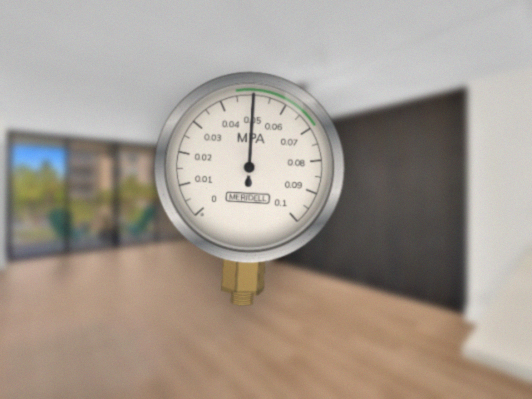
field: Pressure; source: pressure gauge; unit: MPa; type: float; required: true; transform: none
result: 0.05 MPa
